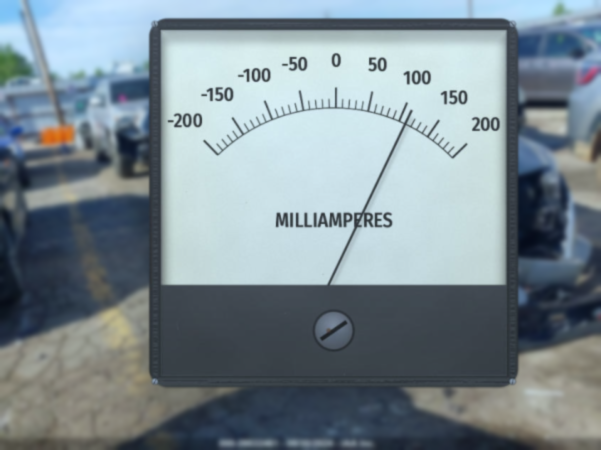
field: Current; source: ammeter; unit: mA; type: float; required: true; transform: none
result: 110 mA
